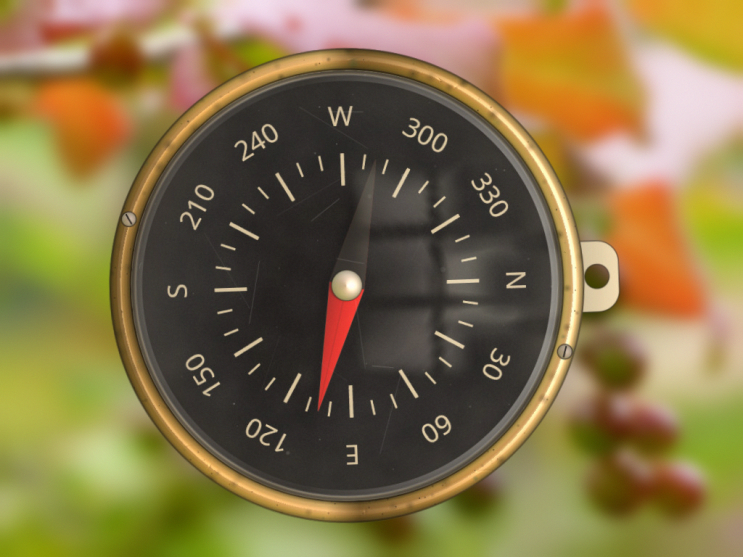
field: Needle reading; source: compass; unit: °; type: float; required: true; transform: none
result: 105 °
